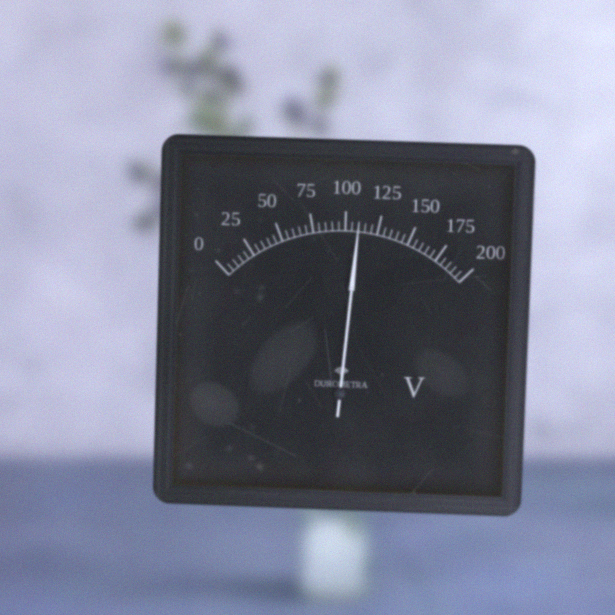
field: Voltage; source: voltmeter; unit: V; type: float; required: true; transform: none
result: 110 V
